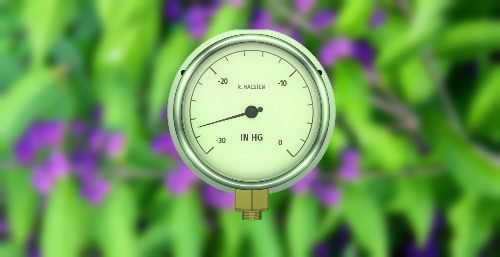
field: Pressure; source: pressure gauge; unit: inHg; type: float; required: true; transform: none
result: -27 inHg
